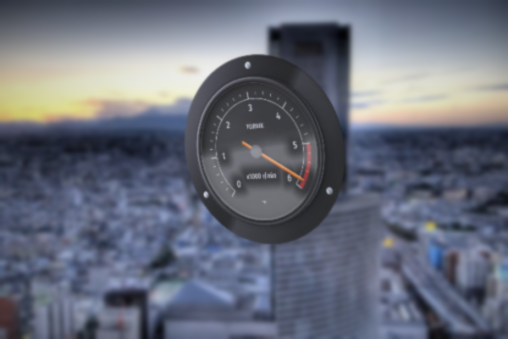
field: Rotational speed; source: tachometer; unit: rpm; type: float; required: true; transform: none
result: 5800 rpm
